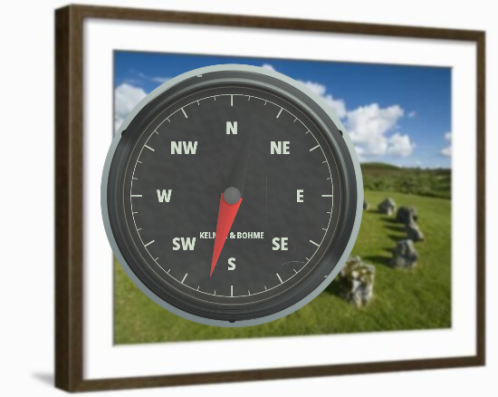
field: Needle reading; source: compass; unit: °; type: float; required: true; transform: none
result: 195 °
